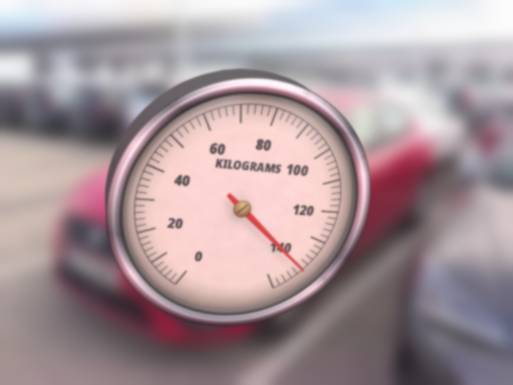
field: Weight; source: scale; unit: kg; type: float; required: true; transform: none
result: 140 kg
